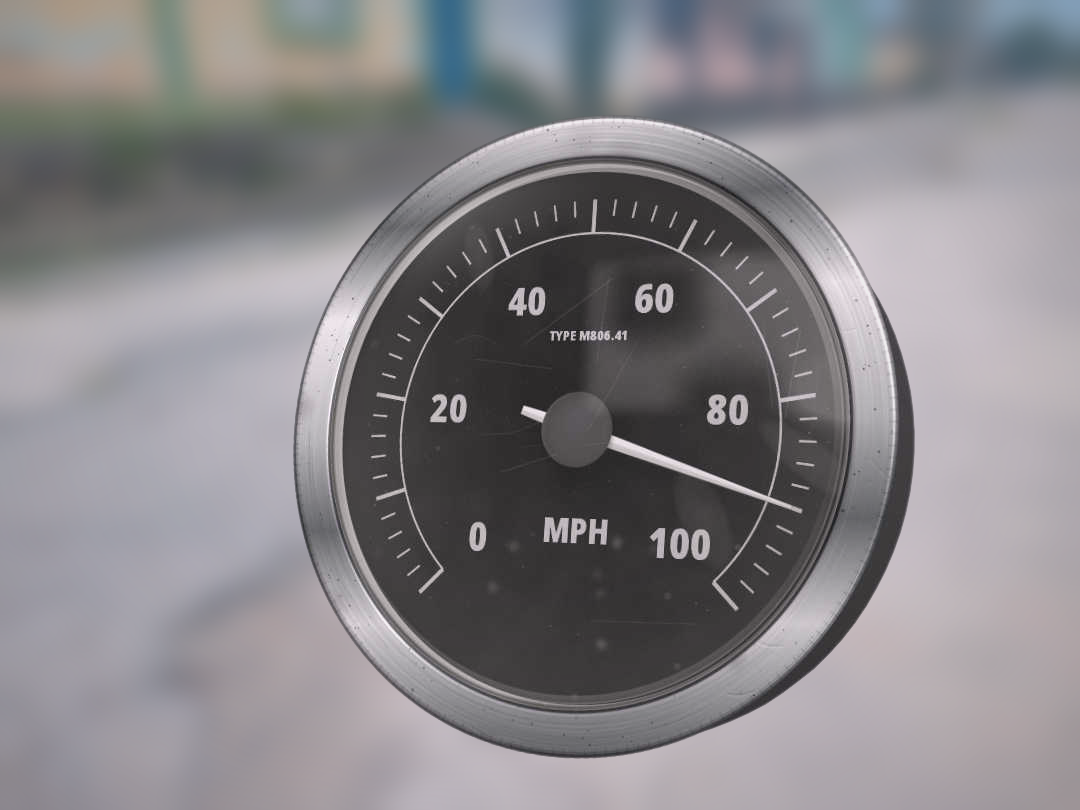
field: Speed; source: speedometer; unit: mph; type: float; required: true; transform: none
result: 90 mph
